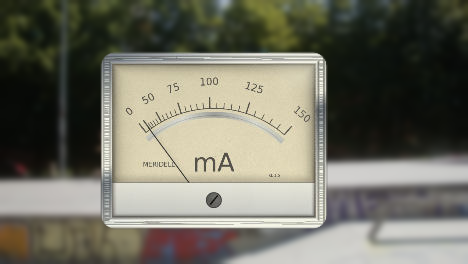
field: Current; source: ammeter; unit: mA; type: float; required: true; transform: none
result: 25 mA
